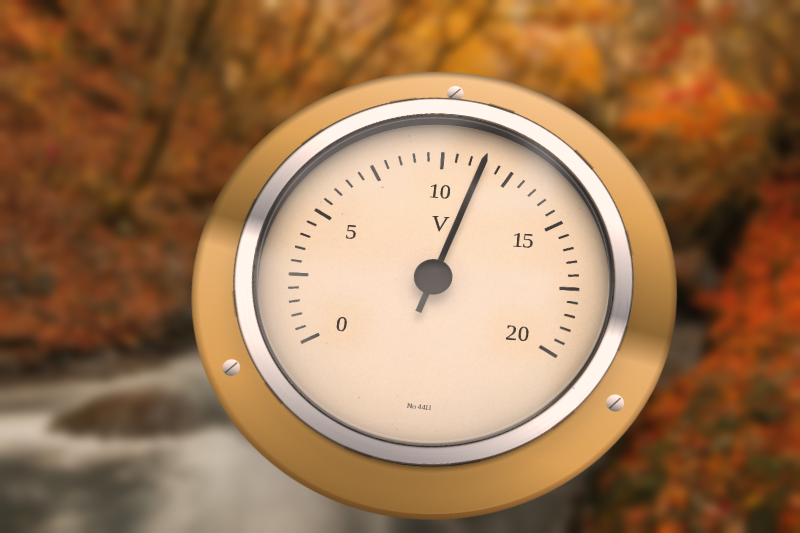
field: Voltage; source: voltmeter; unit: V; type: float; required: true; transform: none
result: 11.5 V
